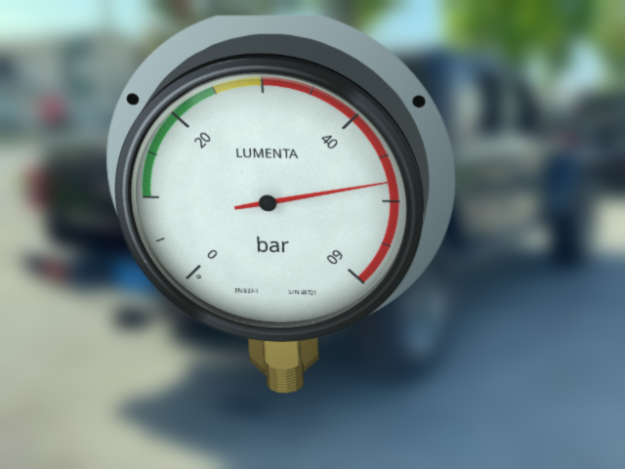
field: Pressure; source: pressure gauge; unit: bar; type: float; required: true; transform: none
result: 47.5 bar
